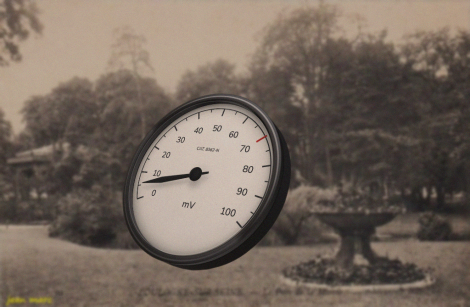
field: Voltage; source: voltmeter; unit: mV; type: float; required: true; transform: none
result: 5 mV
